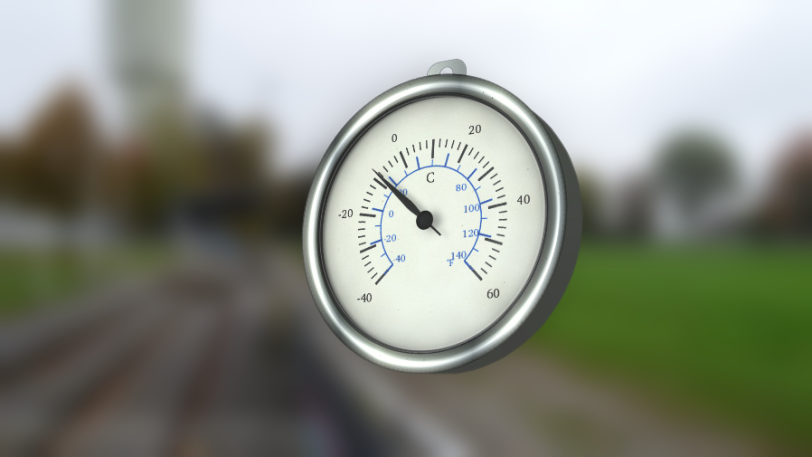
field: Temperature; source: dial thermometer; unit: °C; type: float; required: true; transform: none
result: -8 °C
